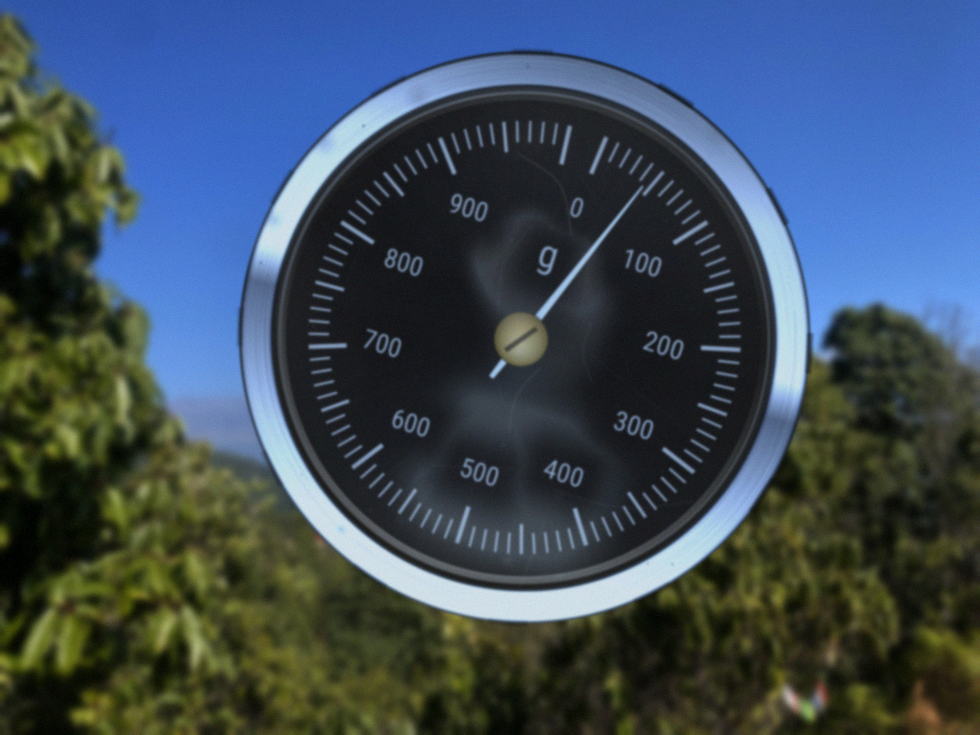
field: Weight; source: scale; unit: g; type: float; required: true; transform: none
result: 45 g
